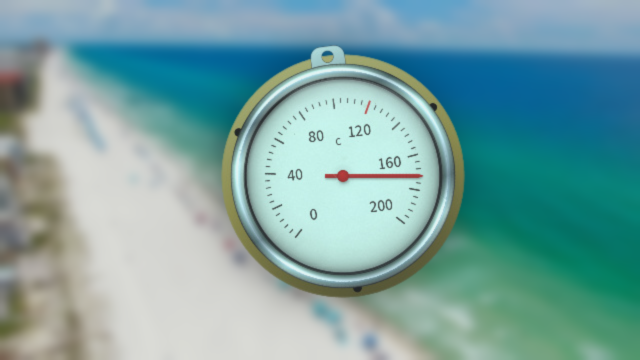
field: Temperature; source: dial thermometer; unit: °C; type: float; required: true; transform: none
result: 172 °C
